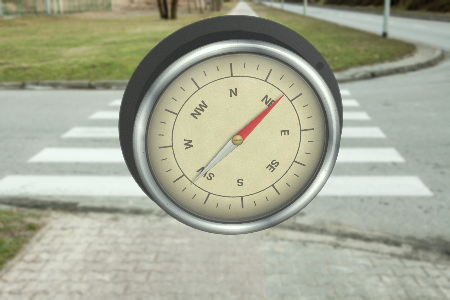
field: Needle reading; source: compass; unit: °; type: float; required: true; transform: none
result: 50 °
